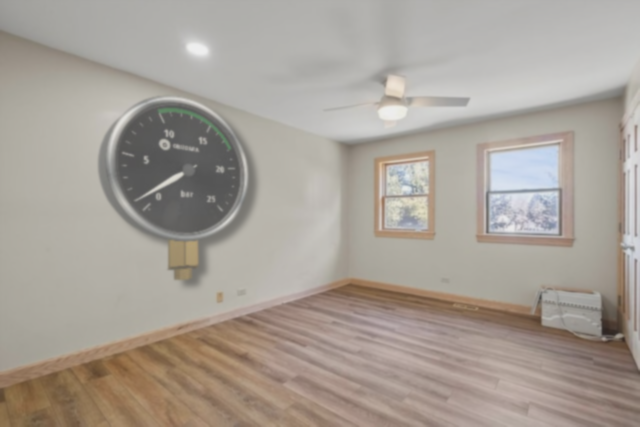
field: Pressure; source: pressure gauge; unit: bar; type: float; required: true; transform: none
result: 1 bar
